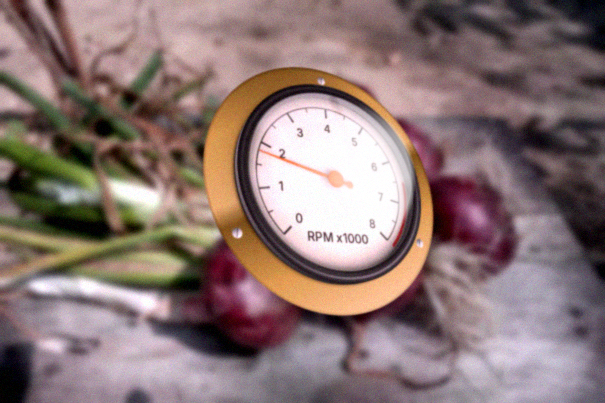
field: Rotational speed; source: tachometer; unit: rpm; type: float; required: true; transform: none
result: 1750 rpm
